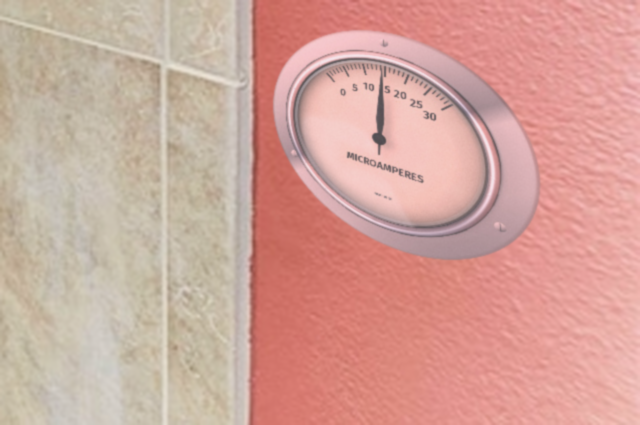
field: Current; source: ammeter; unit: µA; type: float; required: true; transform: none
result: 15 µA
